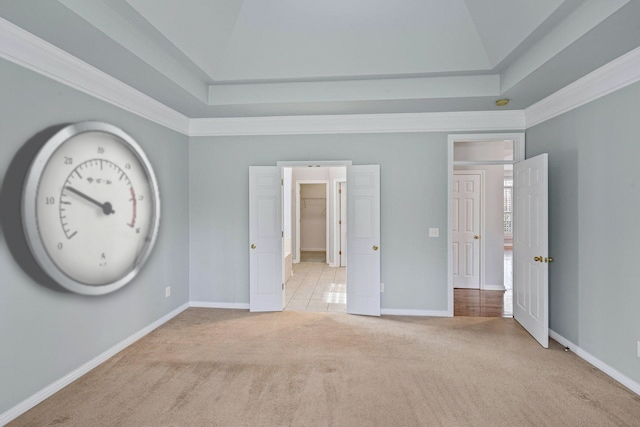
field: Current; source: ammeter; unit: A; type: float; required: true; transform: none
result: 14 A
